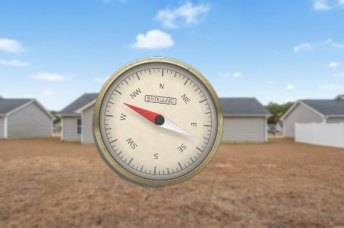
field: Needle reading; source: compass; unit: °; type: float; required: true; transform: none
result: 290 °
